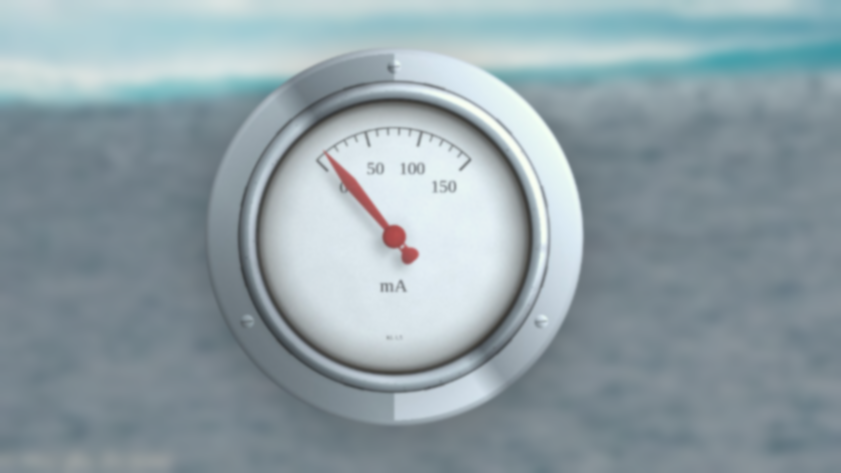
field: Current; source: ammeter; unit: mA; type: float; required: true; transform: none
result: 10 mA
